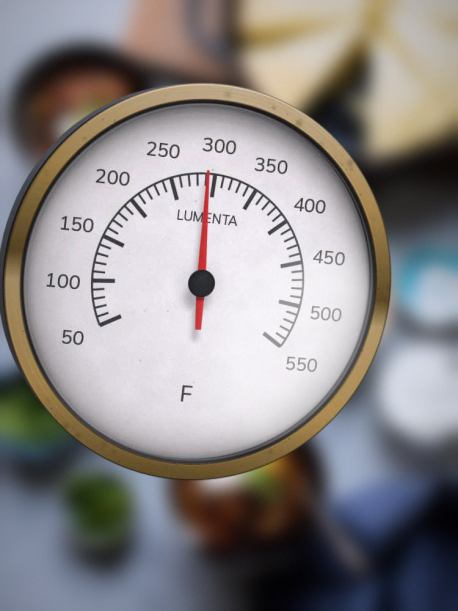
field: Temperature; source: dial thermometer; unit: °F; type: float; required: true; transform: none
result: 290 °F
